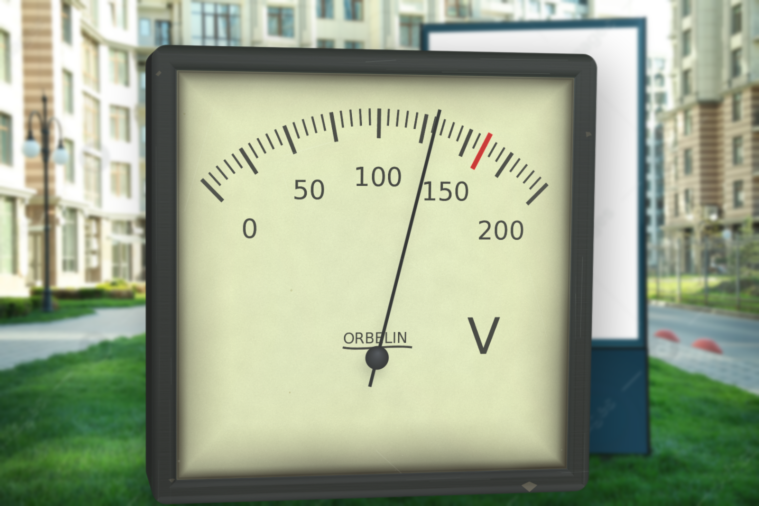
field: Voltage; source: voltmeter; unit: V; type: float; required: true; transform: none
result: 130 V
